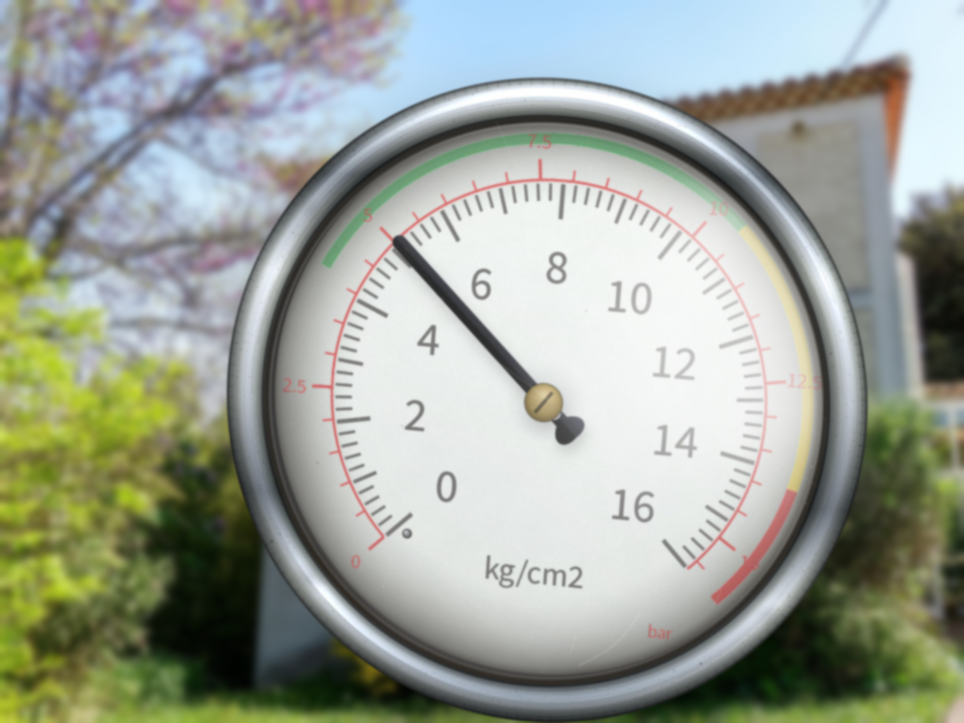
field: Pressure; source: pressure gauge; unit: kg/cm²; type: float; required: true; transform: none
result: 5.2 kg/cm²
